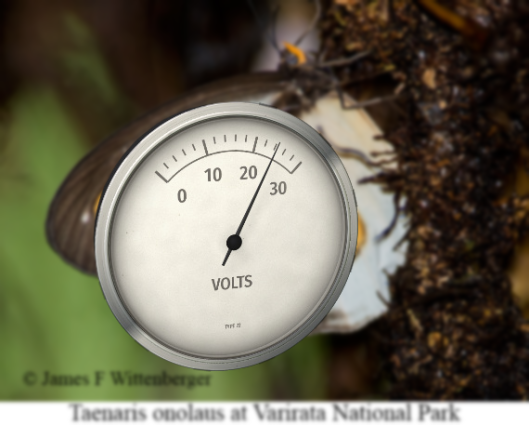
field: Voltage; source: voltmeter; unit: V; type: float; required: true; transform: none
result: 24 V
